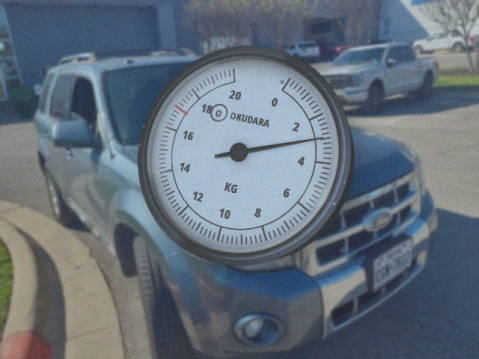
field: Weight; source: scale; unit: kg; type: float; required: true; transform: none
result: 3 kg
